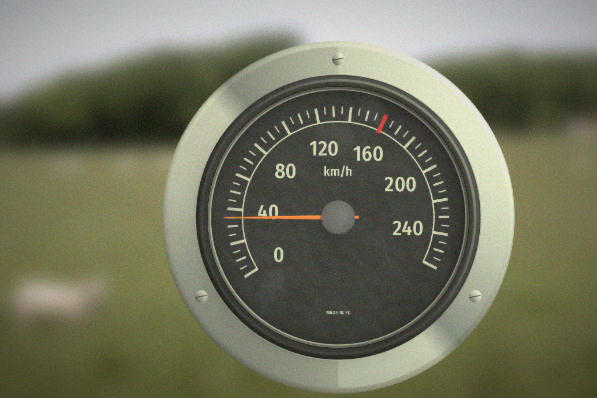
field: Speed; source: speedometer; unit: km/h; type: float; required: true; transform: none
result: 35 km/h
